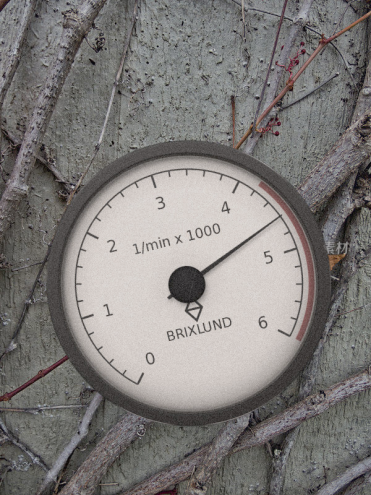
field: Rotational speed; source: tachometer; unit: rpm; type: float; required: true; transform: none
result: 4600 rpm
